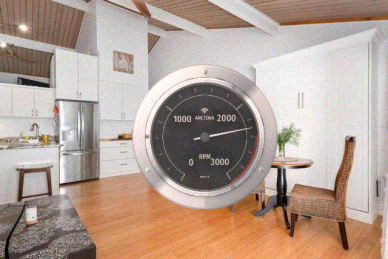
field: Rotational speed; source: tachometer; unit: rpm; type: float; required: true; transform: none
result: 2300 rpm
